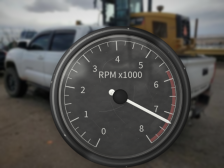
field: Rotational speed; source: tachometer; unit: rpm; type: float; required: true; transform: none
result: 7250 rpm
